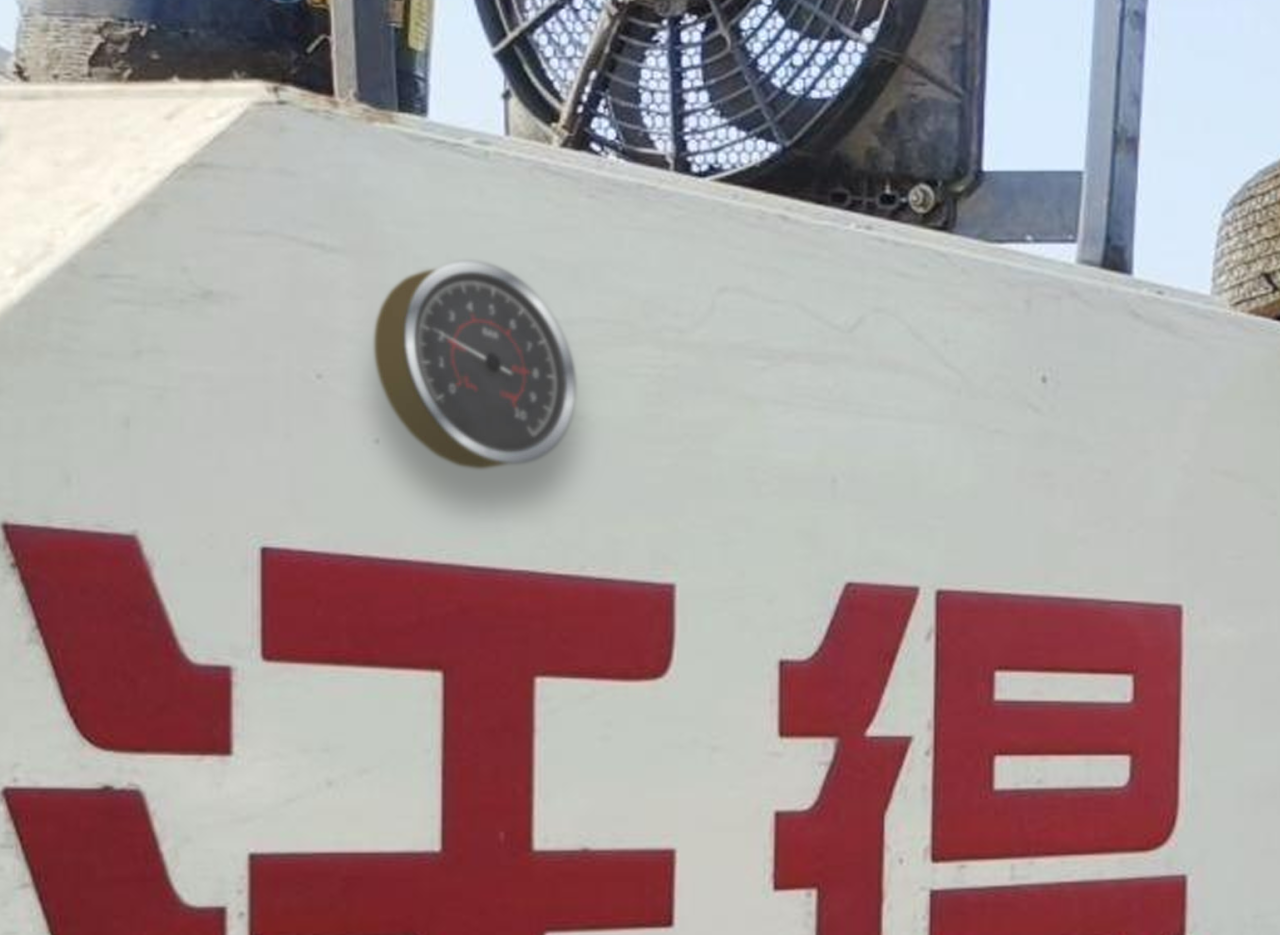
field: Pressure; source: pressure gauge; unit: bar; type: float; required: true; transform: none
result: 2 bar
